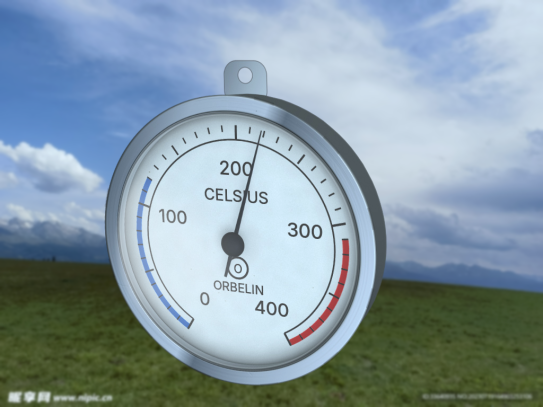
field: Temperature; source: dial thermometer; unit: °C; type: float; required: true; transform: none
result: 220 °C
